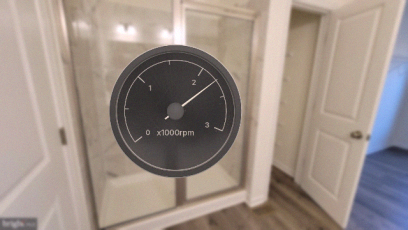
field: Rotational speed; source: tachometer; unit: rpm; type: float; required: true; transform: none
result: 2250 rpm
